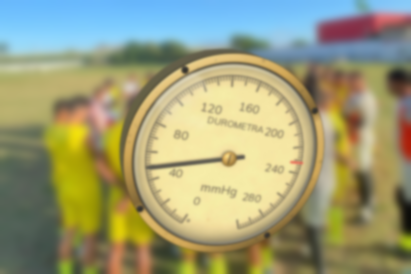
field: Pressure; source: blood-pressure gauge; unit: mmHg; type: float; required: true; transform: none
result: 50 mmHg
